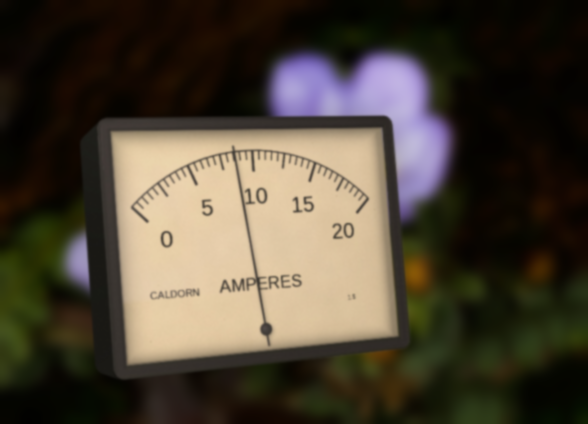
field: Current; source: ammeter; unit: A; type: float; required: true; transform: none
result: 8.5 A
